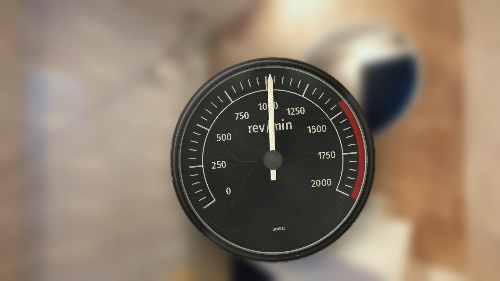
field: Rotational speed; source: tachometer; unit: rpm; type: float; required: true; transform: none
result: 1025 rpm
